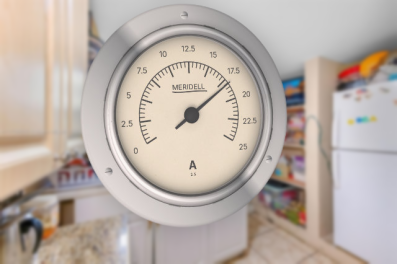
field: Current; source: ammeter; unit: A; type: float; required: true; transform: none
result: 18 A
